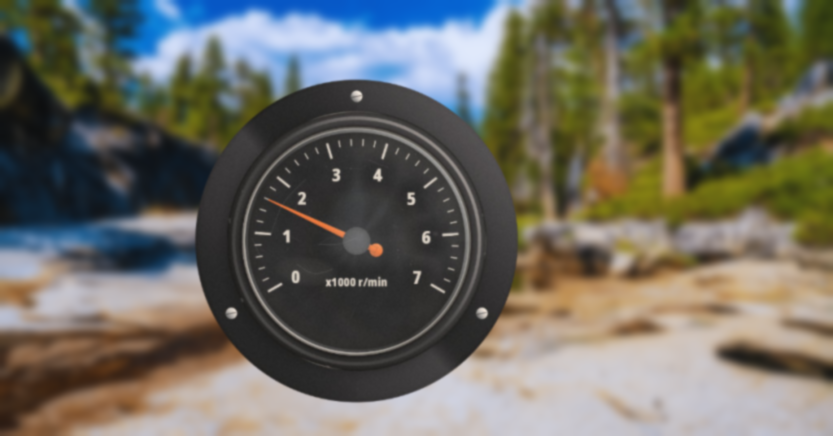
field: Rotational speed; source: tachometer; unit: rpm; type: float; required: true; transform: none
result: 1600 rpm
